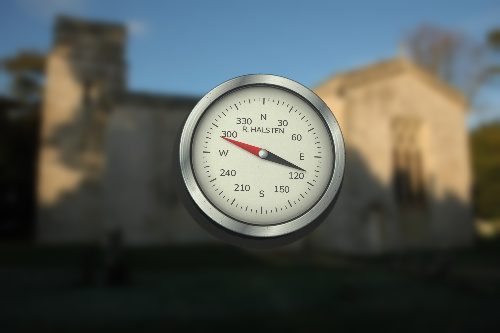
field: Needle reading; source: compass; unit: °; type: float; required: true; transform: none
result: 290 °
